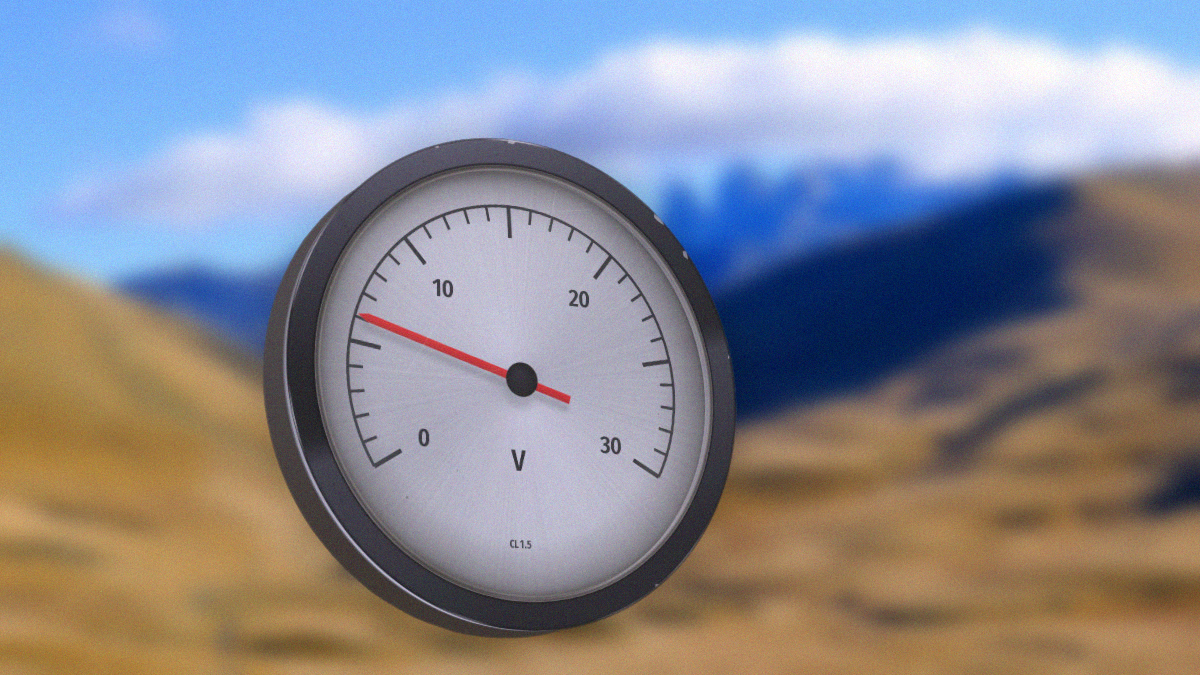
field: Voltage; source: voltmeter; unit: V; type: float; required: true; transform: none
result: 6 V
